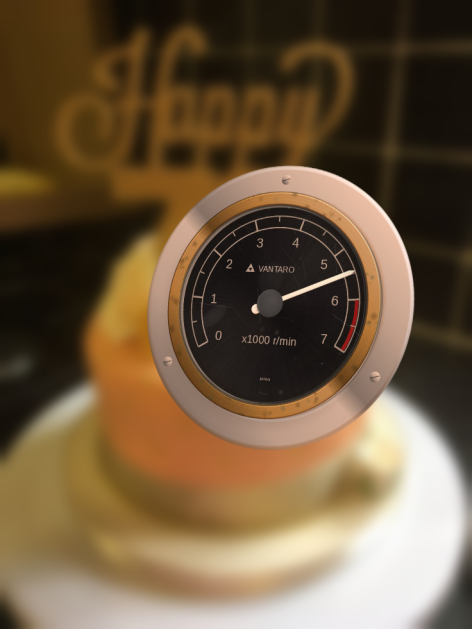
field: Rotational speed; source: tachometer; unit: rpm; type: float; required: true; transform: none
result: 5500 rpm
